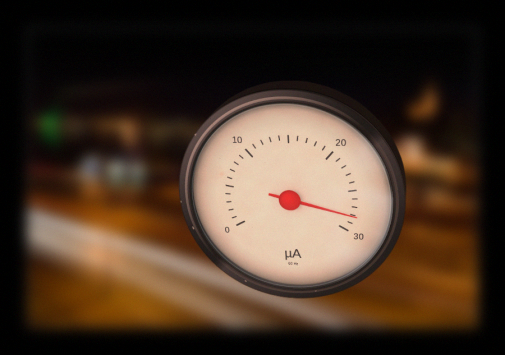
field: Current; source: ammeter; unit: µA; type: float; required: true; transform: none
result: 28 µA
